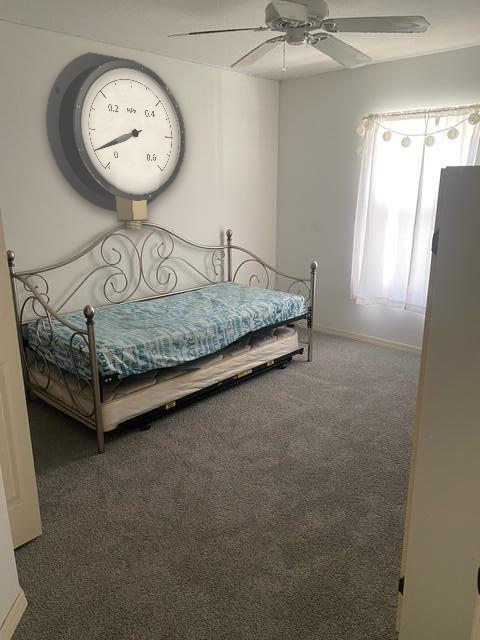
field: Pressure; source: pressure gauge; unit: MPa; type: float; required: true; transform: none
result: 0.05 MPa
